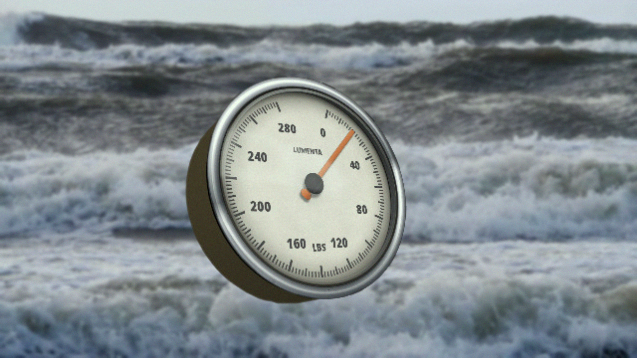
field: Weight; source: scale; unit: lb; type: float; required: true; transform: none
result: 20 lb
